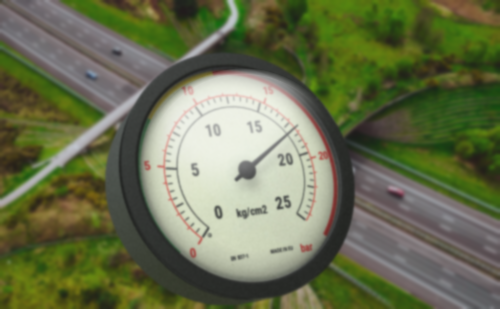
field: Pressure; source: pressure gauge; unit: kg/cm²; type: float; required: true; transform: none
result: 18 kg/cm²
